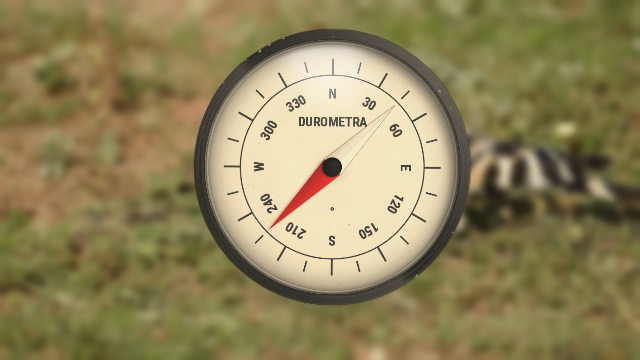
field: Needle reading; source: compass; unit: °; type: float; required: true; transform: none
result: 225 °
